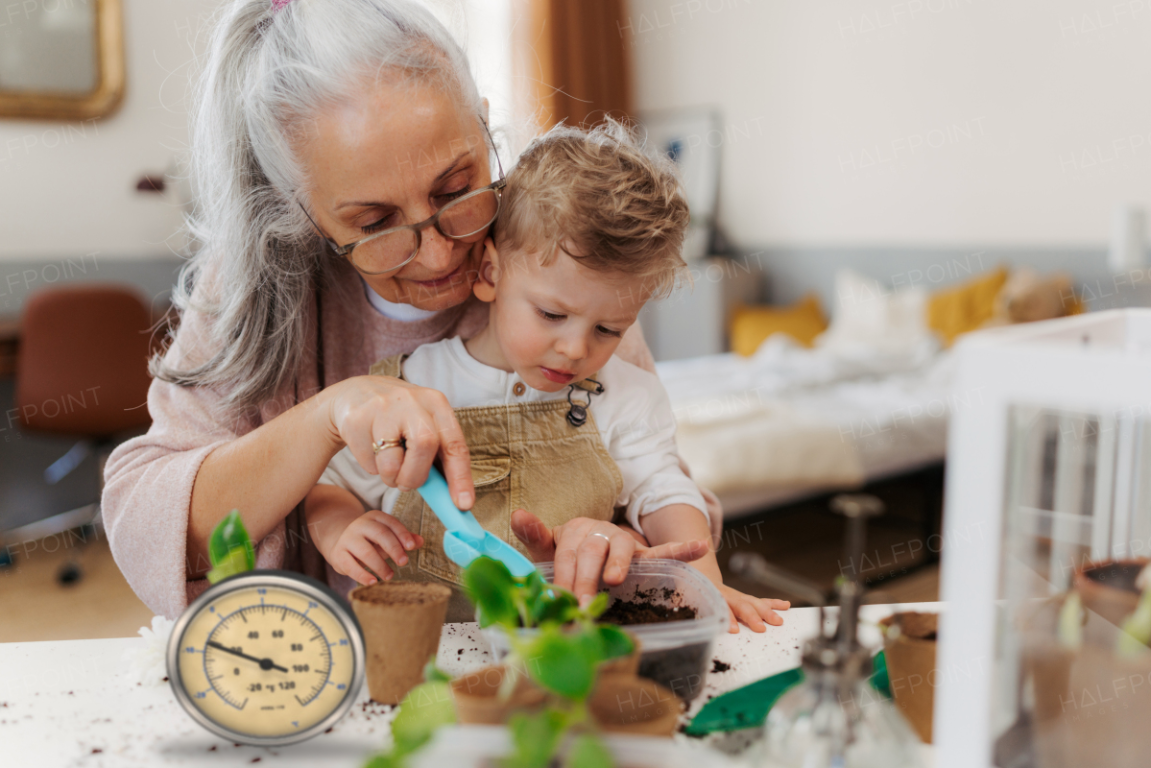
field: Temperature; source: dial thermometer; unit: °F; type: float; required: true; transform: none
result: 20 °F
